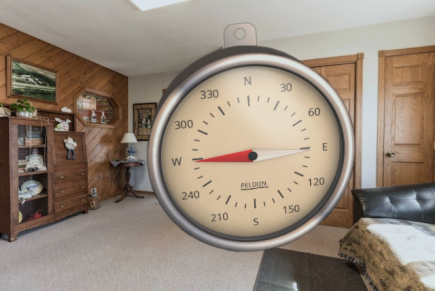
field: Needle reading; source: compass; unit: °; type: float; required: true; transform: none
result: 270 °
